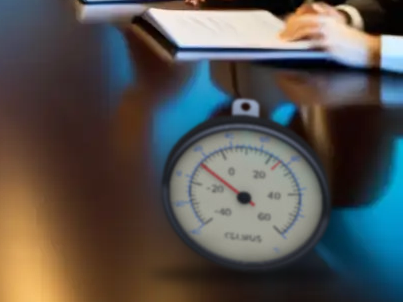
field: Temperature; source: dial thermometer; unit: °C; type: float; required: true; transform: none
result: -10 °C
